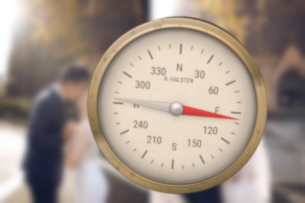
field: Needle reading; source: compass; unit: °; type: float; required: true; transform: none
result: 95 °
